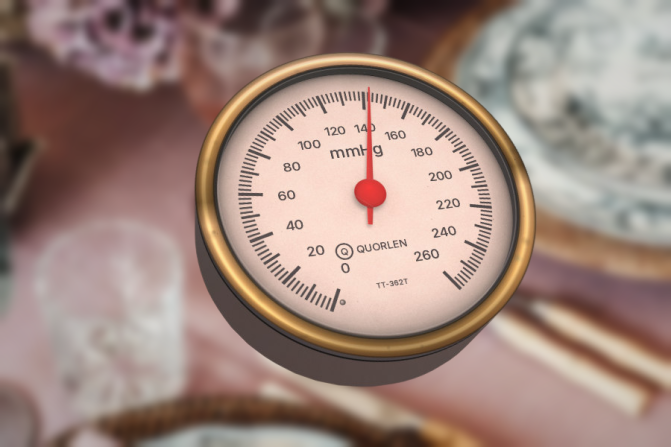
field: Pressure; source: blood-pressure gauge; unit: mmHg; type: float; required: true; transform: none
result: 142 mmHg
